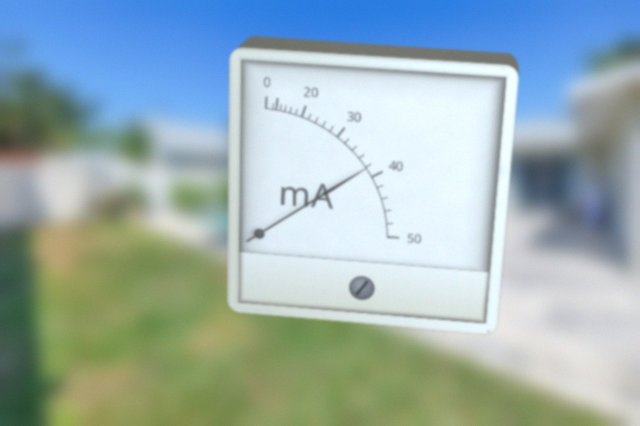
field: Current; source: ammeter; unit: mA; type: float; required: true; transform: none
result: 38 mA
